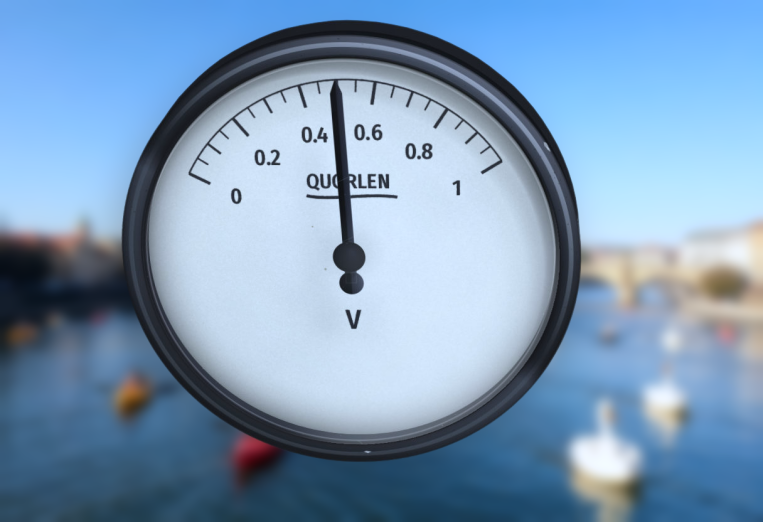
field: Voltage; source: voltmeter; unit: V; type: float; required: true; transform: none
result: 0.5 V
